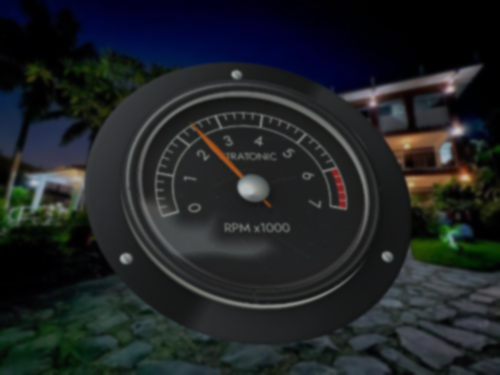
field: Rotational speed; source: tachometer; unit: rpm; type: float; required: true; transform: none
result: 2400 rpm
